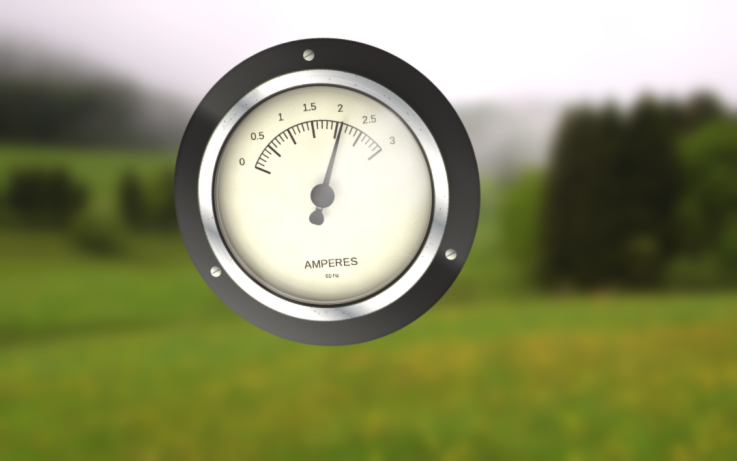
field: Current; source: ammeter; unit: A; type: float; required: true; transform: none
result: 2.1 A
